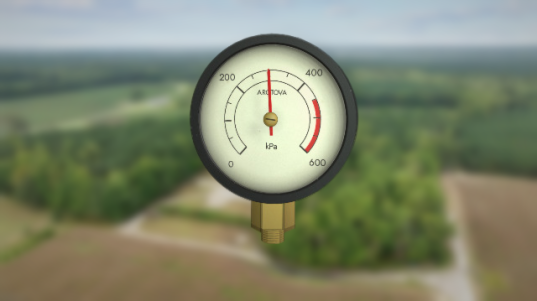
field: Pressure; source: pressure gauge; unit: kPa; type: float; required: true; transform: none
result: 300 kPa
